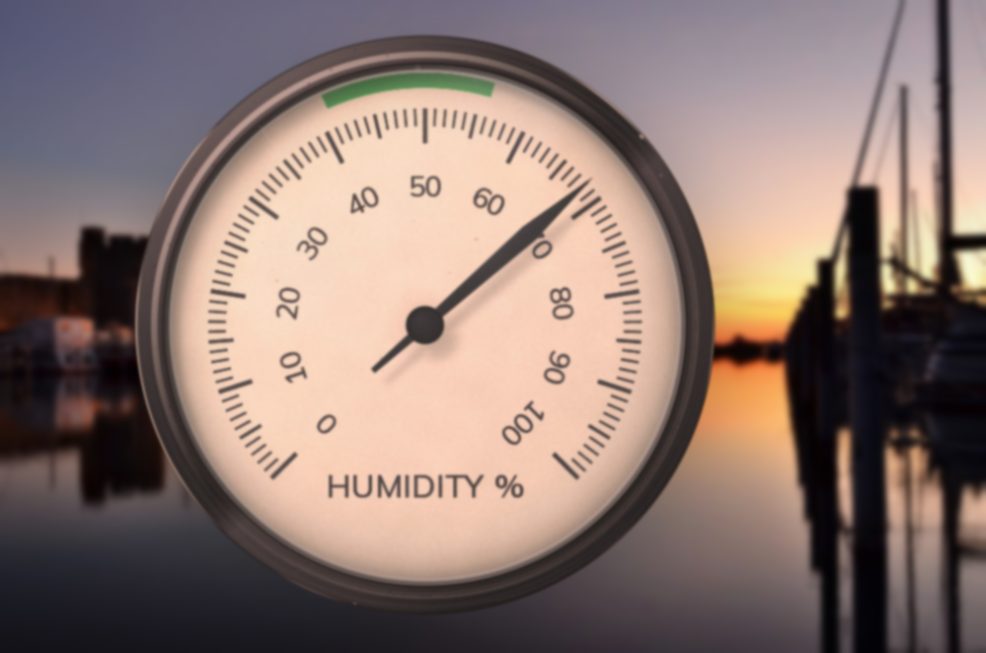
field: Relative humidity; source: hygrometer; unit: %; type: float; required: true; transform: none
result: 68 %
